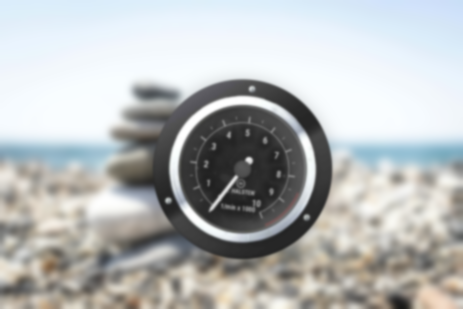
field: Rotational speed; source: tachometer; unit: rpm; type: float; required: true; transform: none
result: 0 rpm
